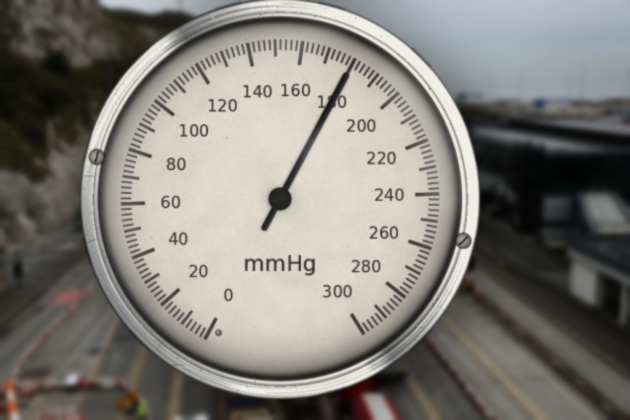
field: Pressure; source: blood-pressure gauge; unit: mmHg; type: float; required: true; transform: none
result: 180 mmHg
